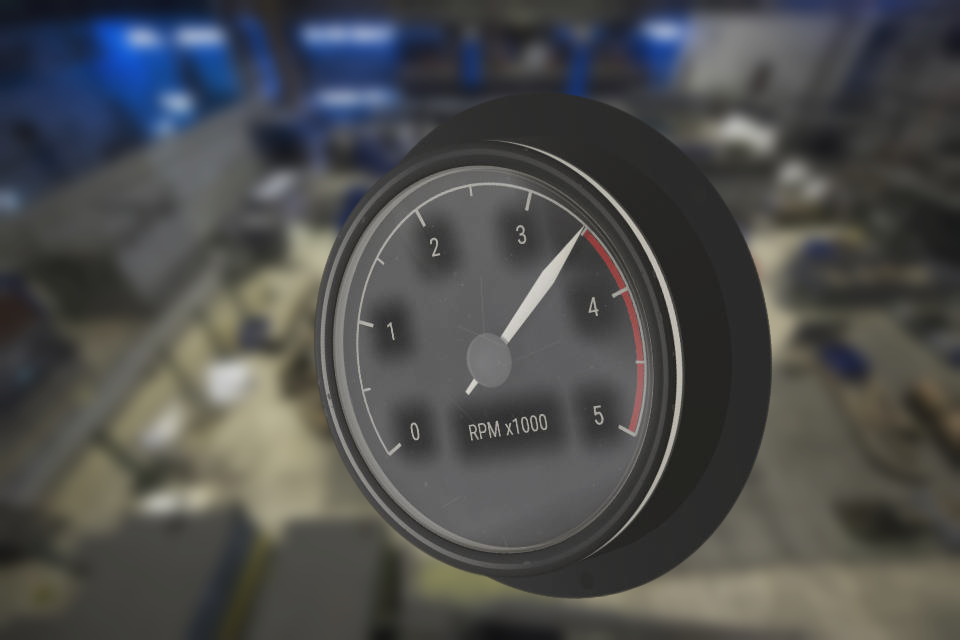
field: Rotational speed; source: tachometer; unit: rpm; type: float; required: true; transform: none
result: 3500 rpm
